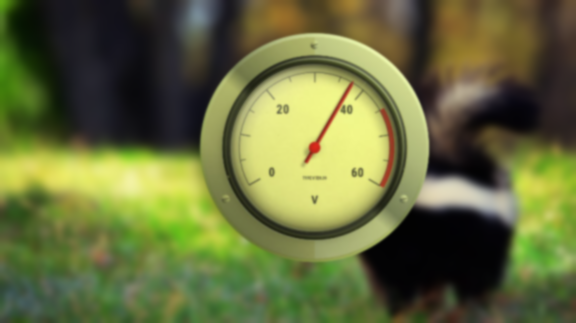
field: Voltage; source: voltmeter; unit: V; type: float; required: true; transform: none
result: 37.5 V
